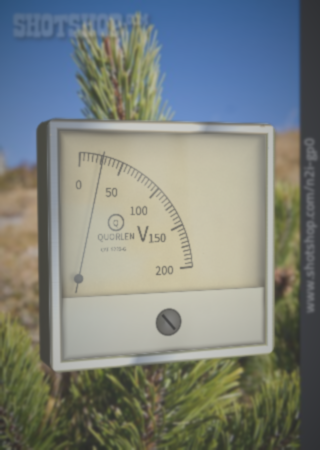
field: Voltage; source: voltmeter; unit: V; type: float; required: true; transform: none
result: 25 V
